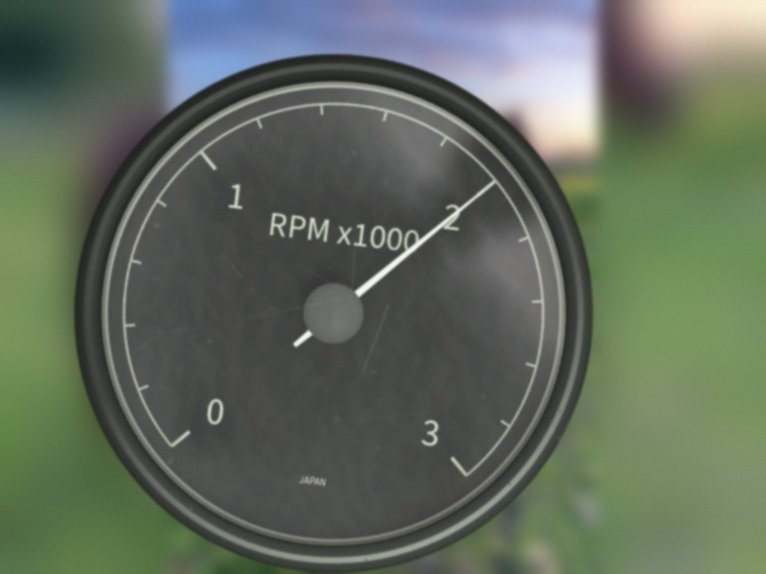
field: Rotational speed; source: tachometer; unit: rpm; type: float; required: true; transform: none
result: 2000 rpm
